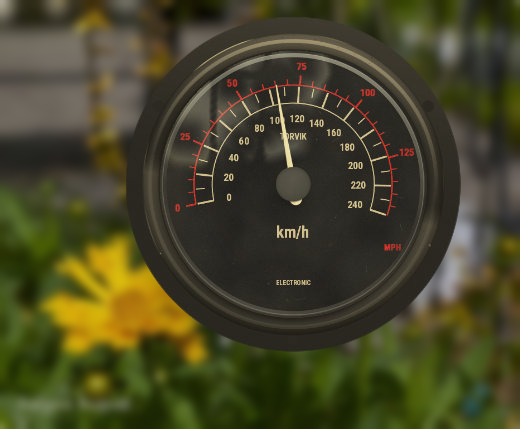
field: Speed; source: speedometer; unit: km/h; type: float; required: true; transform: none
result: 105 km/h
